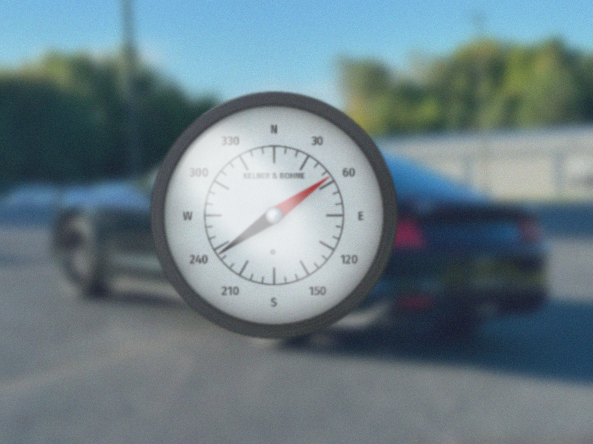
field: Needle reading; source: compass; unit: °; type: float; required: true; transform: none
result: 55 °
